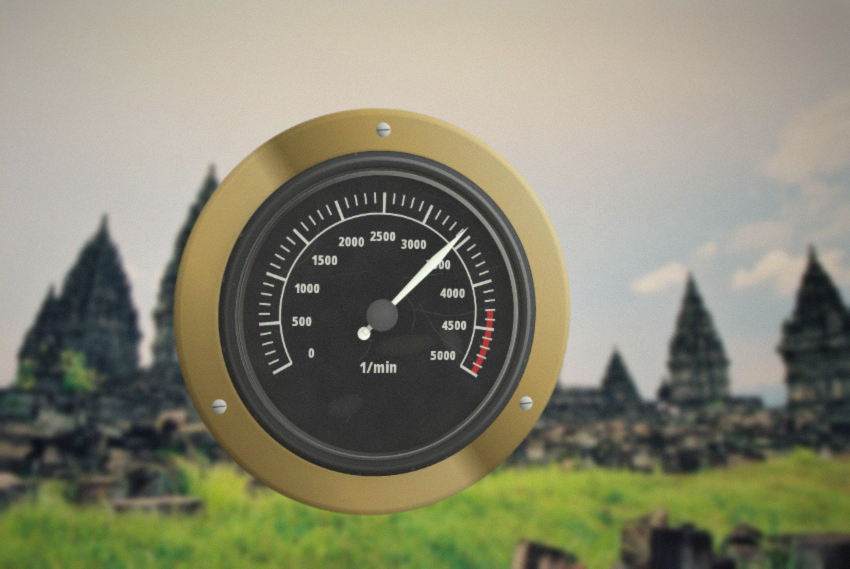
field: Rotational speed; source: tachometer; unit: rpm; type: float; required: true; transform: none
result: 3400 rpm
